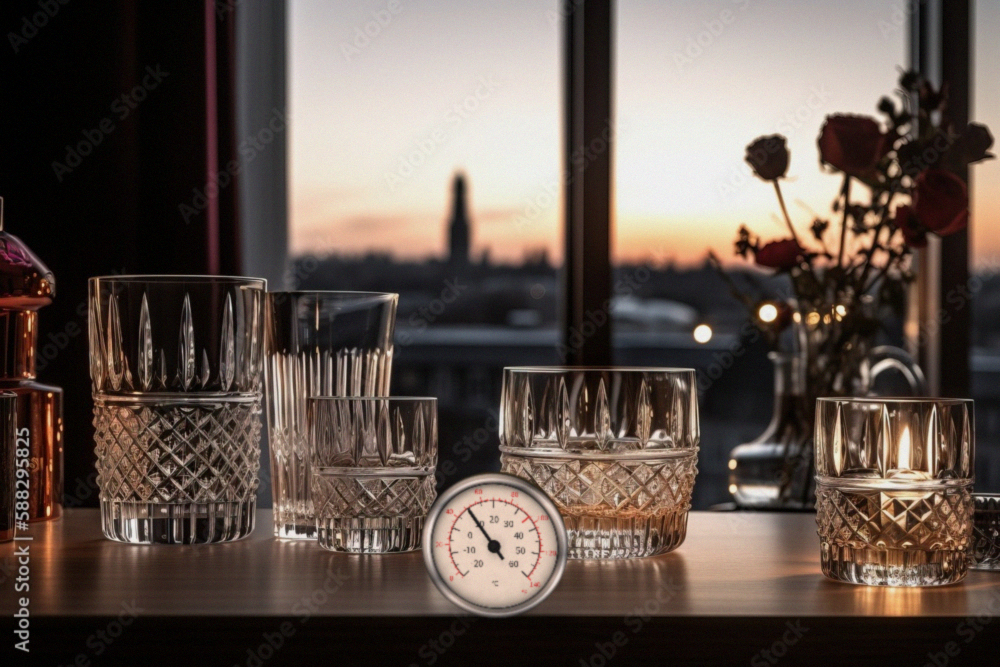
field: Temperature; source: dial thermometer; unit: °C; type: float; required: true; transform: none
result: 10 °C
